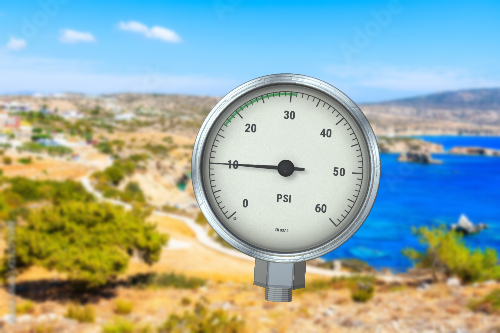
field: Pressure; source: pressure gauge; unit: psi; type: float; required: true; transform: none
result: 10 psi
